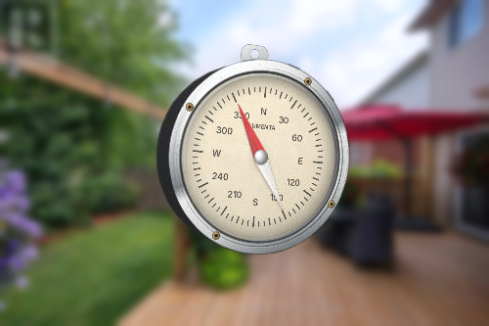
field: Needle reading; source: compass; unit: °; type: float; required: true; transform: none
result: 330 °
